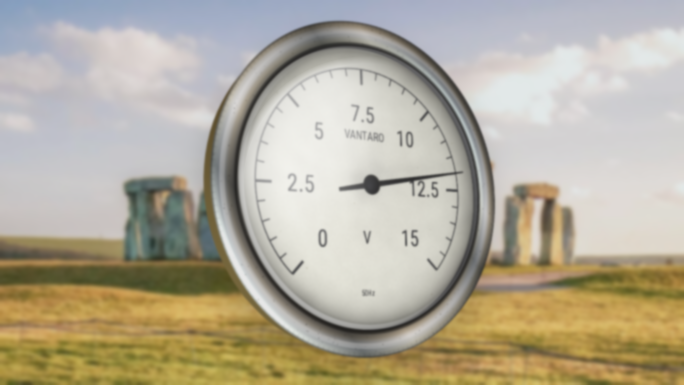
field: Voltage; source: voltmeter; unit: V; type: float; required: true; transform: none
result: 12 V
